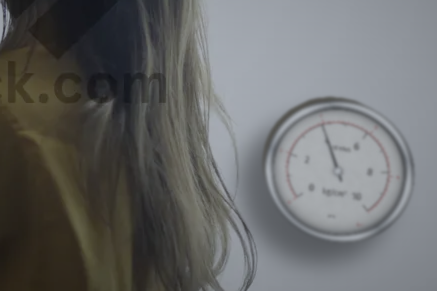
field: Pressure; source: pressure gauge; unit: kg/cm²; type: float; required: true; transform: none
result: 4 kg/cm²
